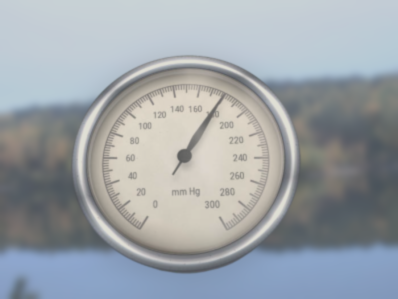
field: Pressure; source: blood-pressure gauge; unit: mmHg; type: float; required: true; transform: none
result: 180 mmHg
